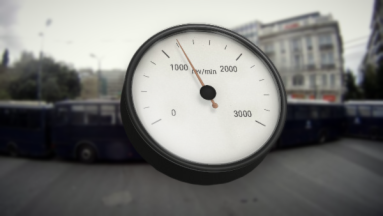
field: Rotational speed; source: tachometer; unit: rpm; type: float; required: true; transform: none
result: 1200 rpm
